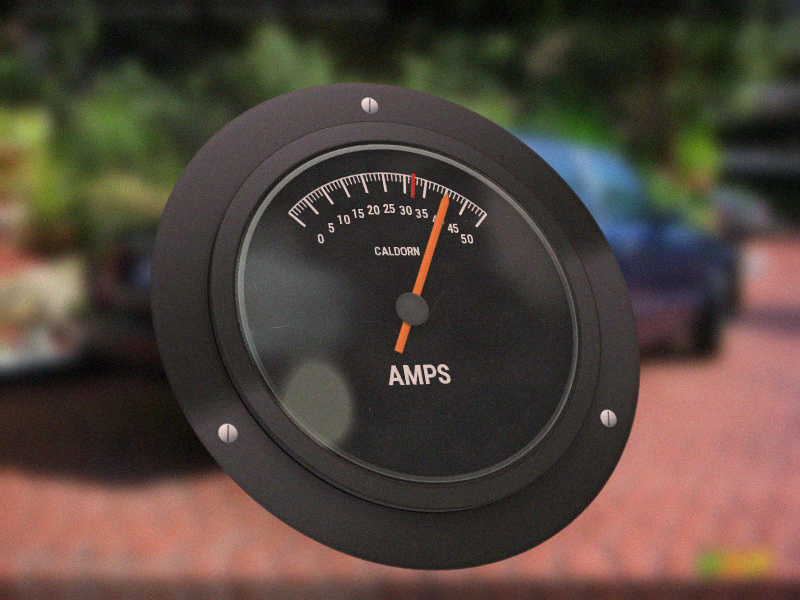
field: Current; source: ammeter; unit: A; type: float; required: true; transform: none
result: 40 A
